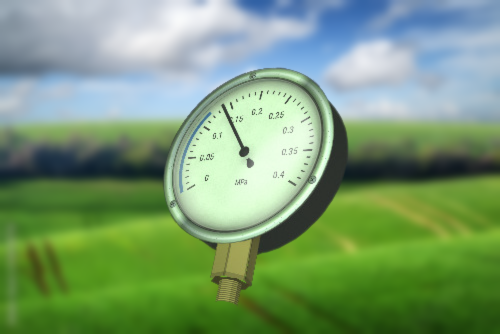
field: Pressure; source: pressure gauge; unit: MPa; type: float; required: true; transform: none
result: 0.14 MPa
